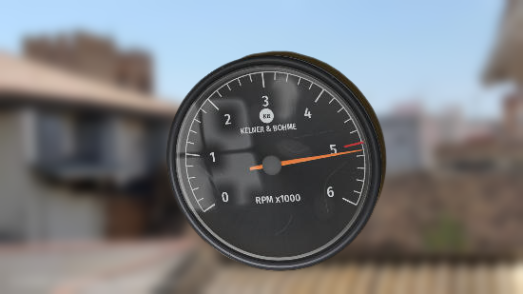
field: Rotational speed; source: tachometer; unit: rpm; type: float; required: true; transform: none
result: 5100 rpm
